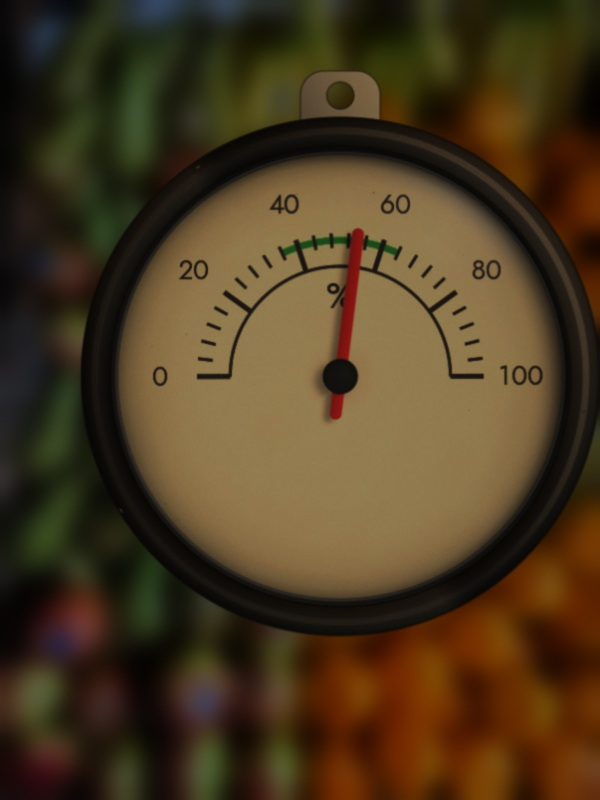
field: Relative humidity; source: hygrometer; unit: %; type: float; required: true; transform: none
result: 54 %
